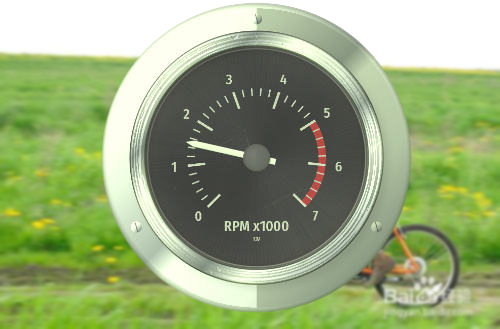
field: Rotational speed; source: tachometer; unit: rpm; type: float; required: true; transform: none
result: 1500 rpm
